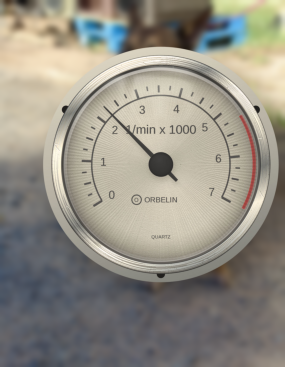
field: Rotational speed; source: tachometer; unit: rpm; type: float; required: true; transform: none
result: 2250 rpm
